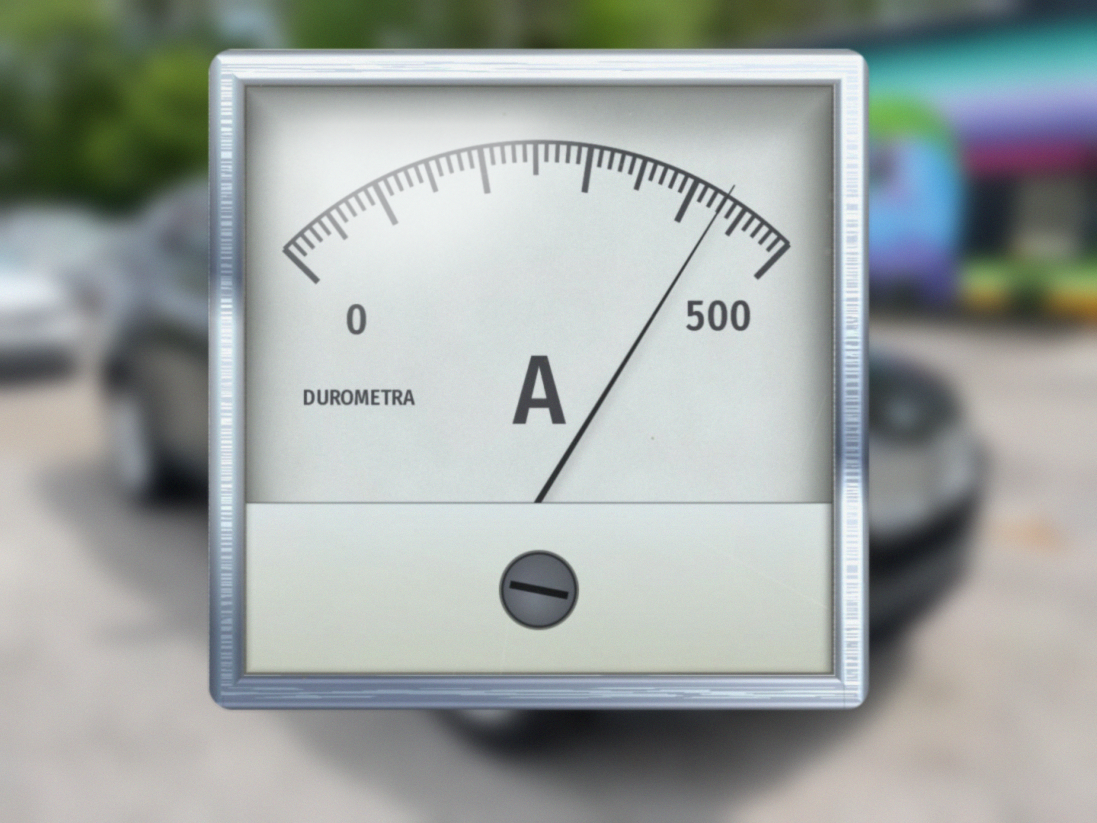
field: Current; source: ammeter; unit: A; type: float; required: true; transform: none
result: 430 A
